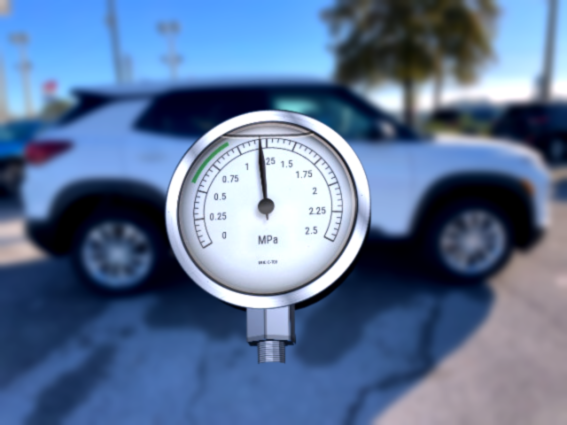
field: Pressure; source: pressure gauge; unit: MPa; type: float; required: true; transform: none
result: 1.2 MPa
